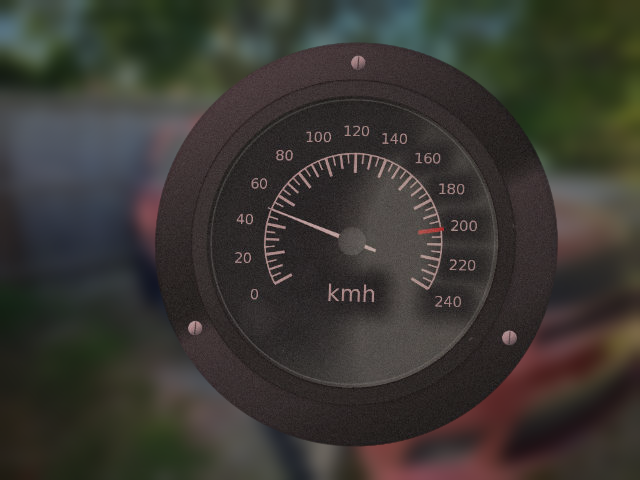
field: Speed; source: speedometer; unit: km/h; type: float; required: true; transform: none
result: 50 km/h
